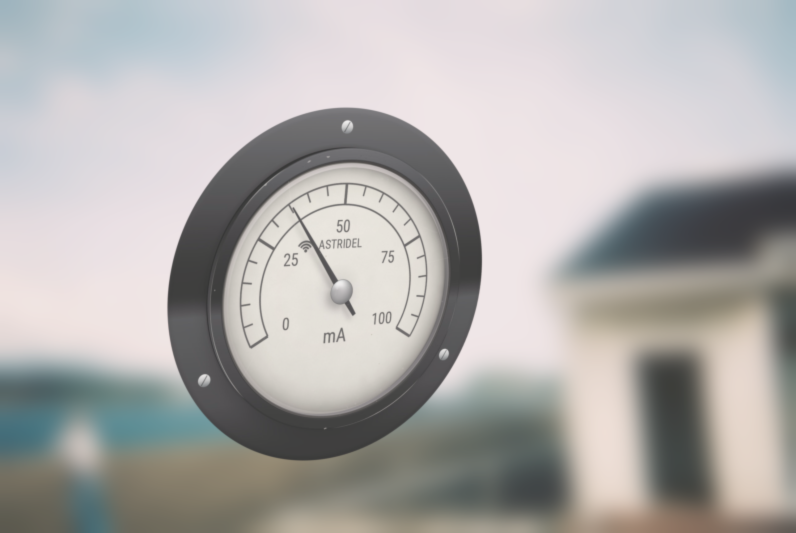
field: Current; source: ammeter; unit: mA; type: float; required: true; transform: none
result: 35 mA
